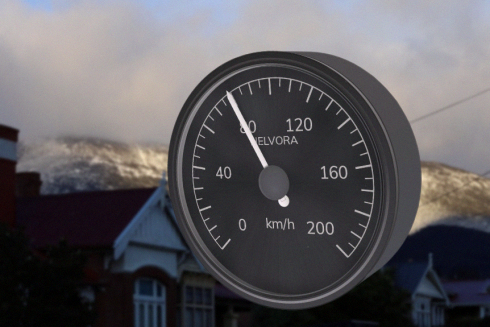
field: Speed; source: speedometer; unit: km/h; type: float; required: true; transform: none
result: 80 km/h
